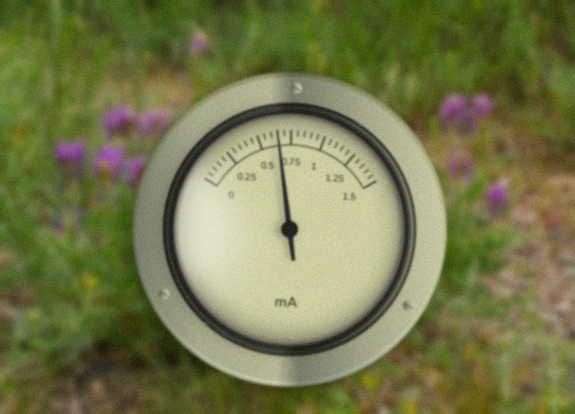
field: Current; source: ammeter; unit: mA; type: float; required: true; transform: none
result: 0.65 mA
